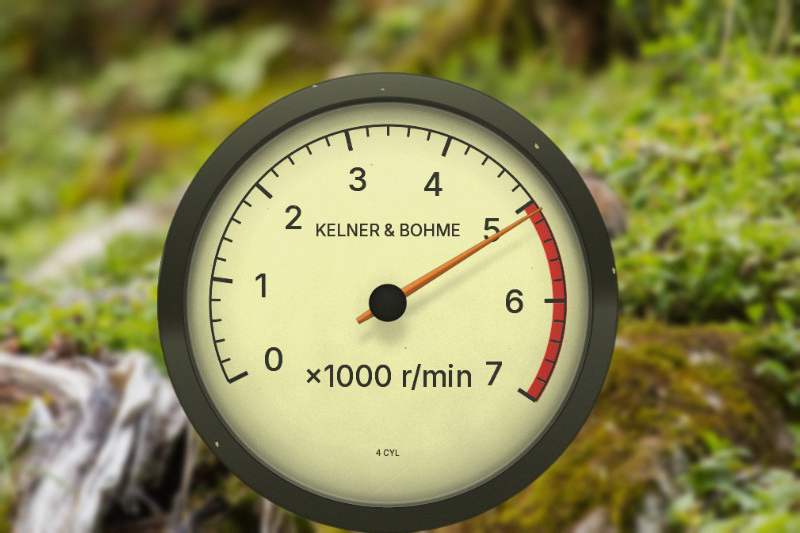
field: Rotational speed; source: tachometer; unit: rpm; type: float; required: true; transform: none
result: 5100 rpm
